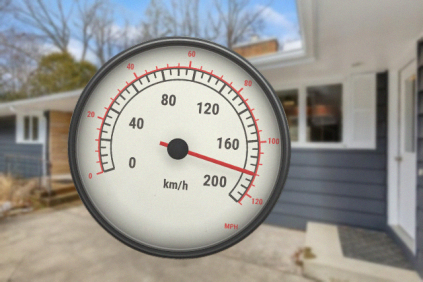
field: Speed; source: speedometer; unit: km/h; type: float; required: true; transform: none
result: 180 km/h
